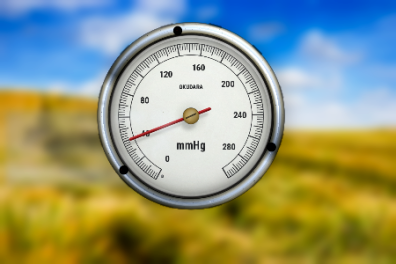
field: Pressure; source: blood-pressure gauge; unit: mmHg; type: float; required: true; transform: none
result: 40 mmHg
